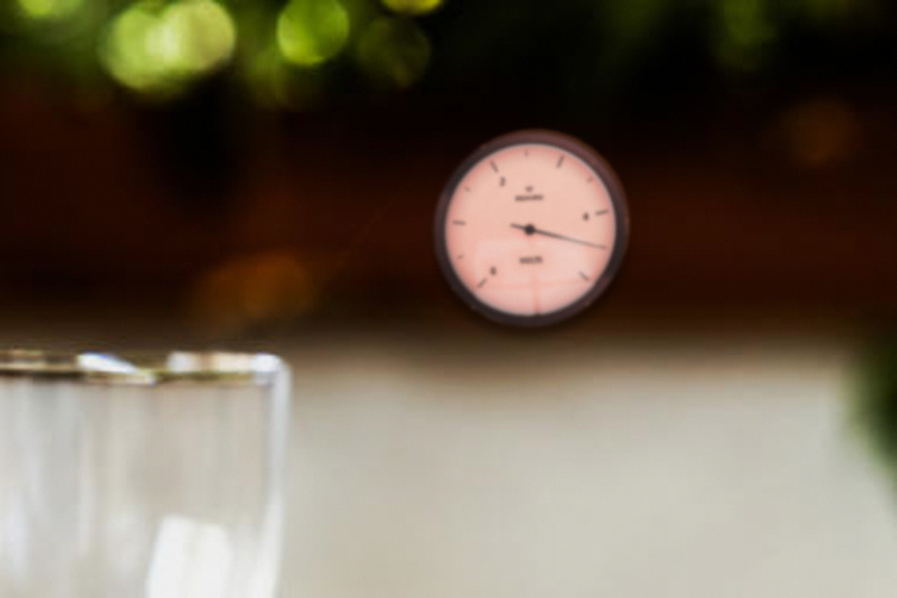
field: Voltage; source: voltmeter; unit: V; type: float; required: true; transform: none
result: 4.5 V
